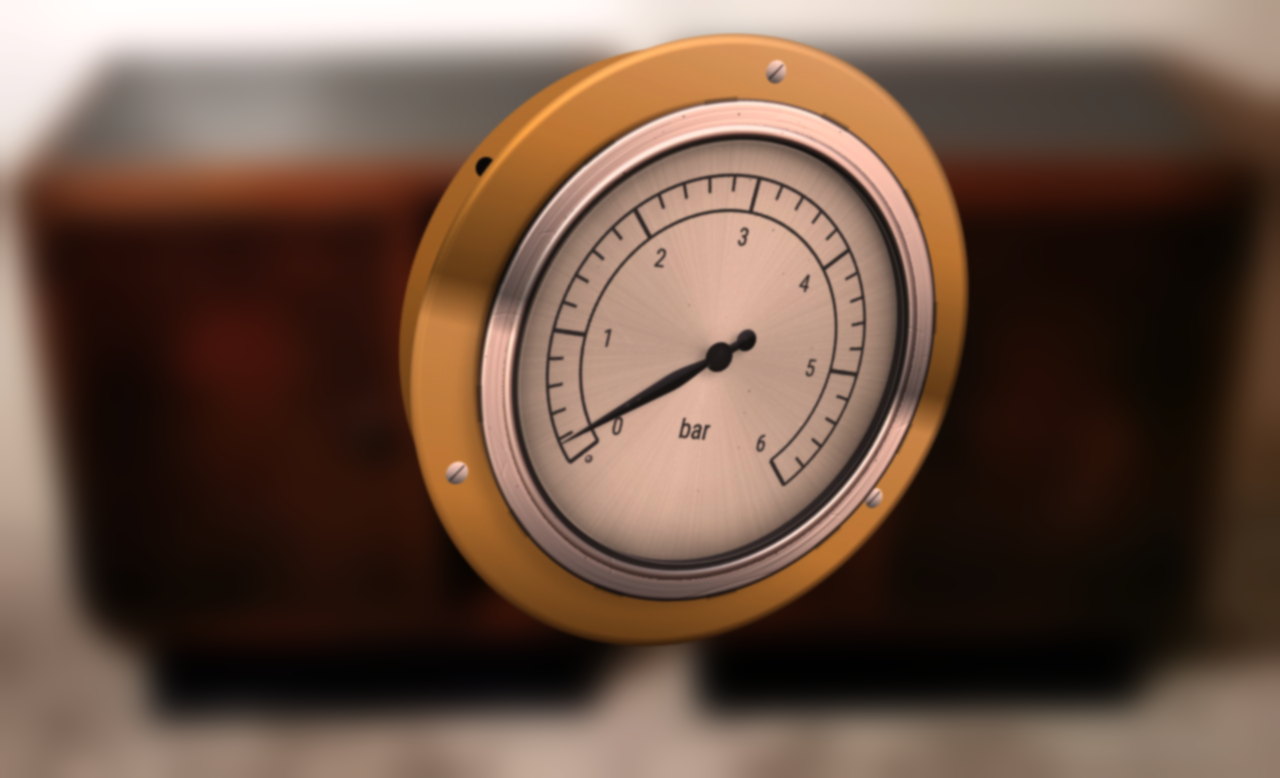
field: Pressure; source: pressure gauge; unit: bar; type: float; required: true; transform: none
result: 0.2 bar
